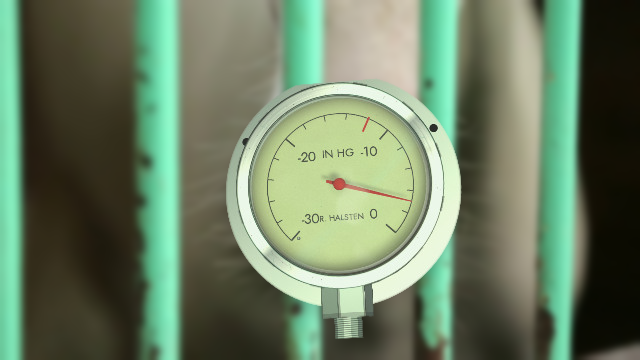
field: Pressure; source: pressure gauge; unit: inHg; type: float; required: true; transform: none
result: -3 inHg
